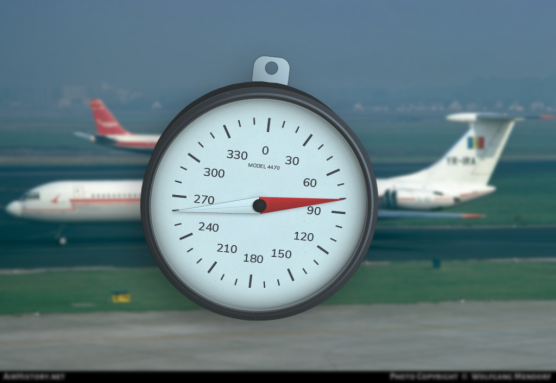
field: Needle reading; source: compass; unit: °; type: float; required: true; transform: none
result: 80 °
